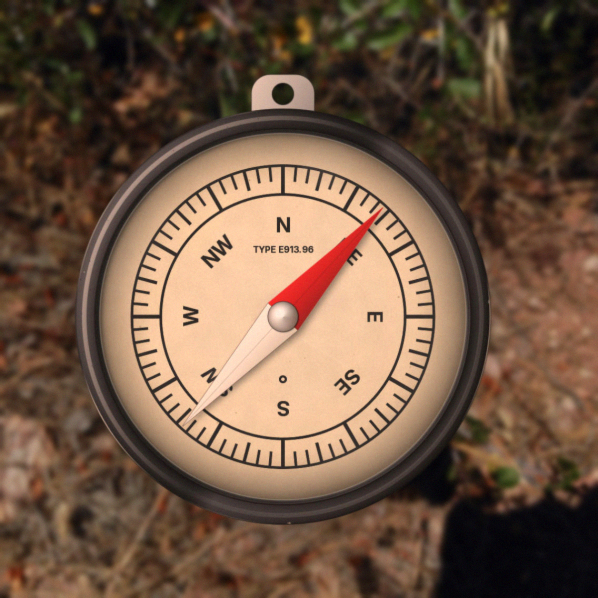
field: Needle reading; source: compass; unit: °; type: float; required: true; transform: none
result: 42.5 °
